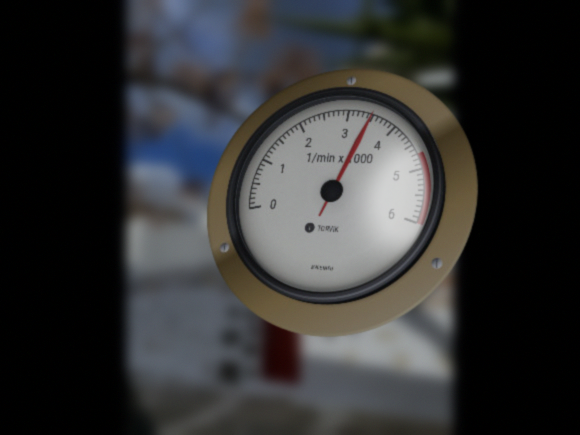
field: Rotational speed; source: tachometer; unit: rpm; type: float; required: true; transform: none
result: 3500 rpm
